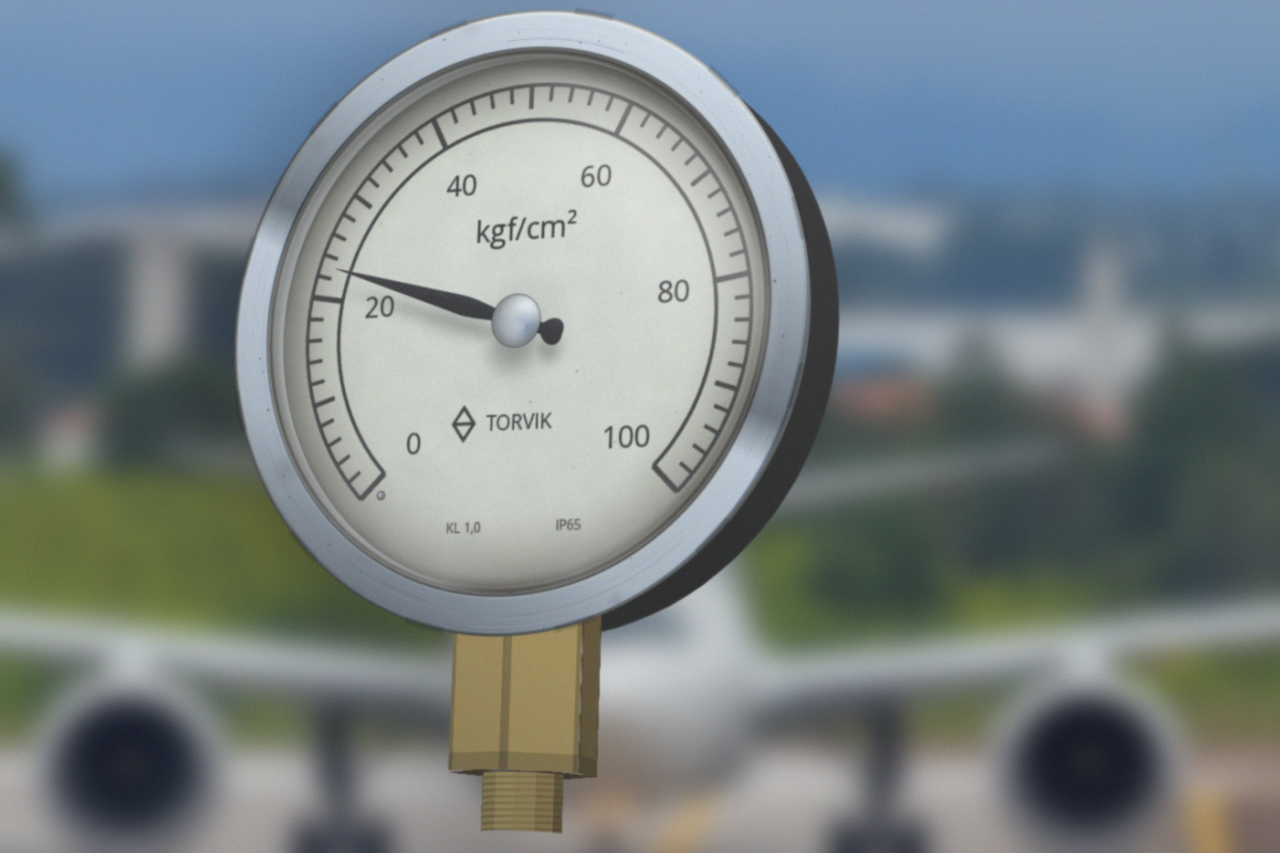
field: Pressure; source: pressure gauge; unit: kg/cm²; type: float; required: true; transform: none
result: 23 kg/cm²
